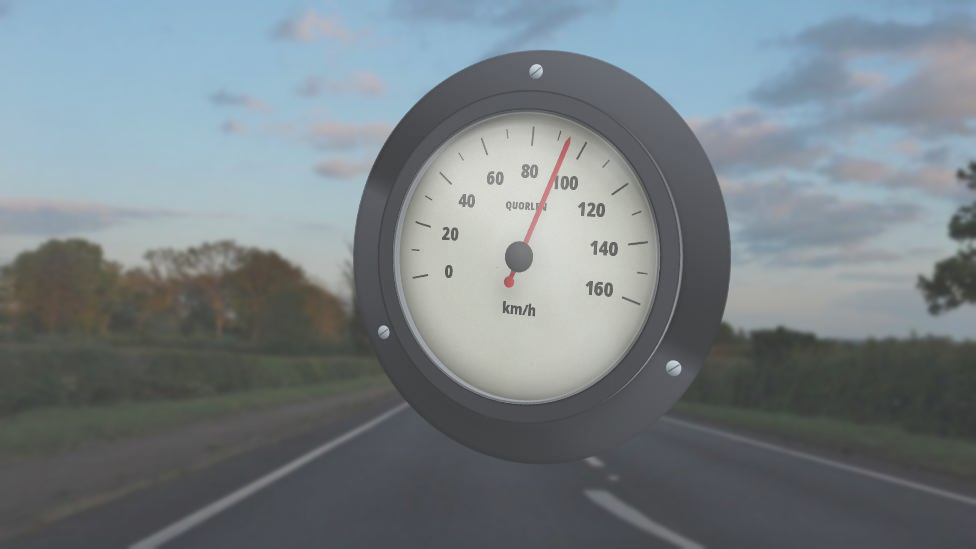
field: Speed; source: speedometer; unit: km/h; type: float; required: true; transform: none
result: 95 km/h
